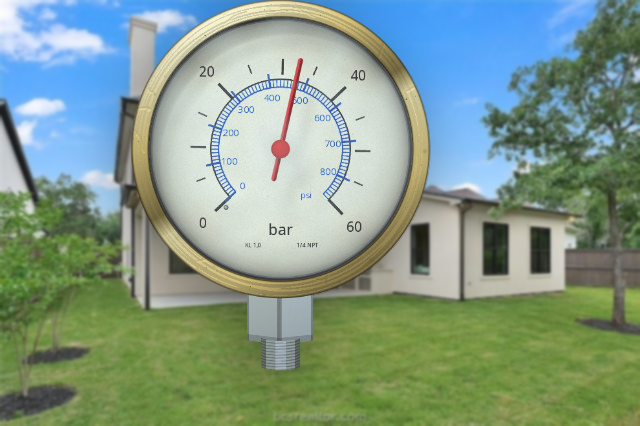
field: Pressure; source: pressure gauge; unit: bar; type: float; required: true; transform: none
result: 32.5 bar
